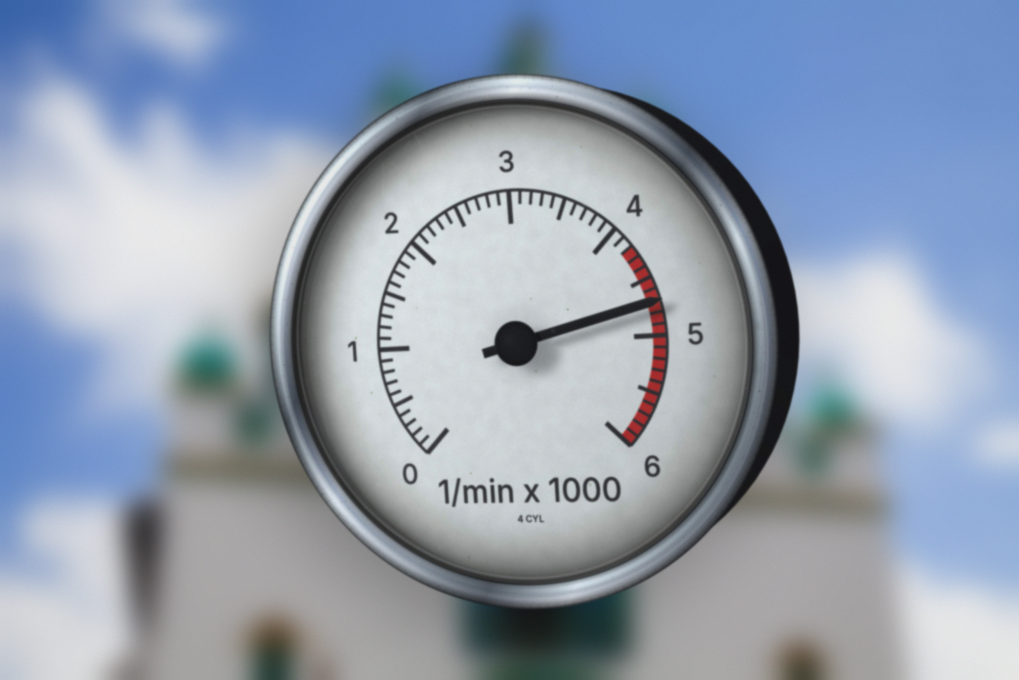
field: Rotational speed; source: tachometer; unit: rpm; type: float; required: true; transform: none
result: 4700 rpm
